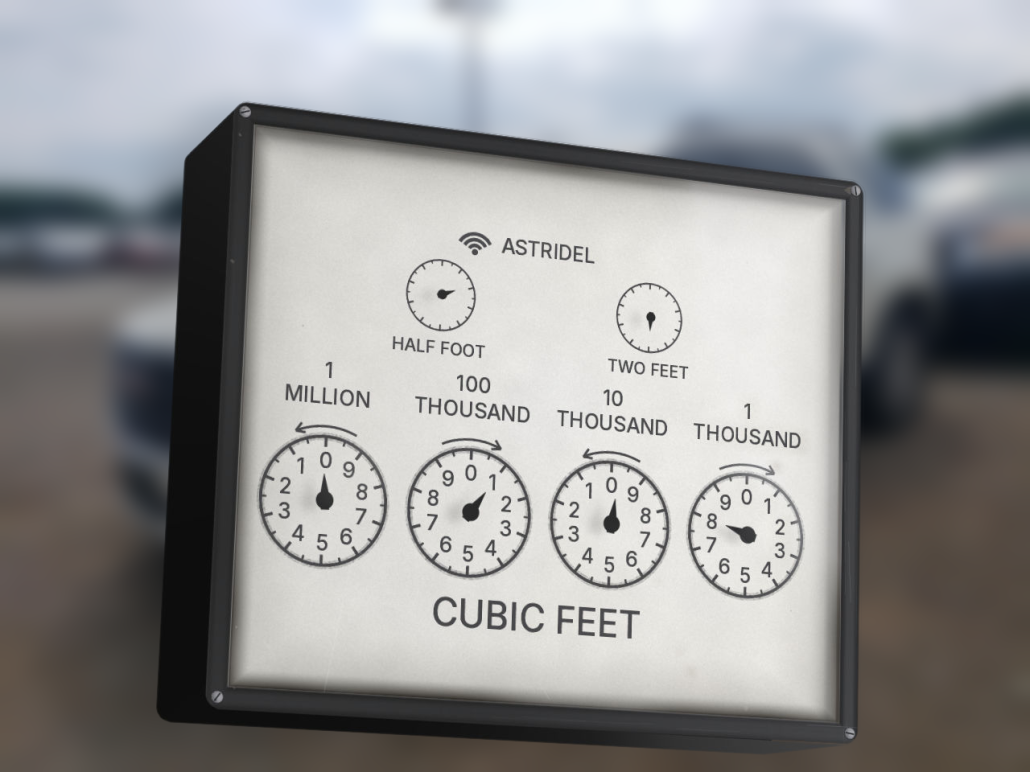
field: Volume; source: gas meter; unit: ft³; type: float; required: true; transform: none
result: 9800 ft³
